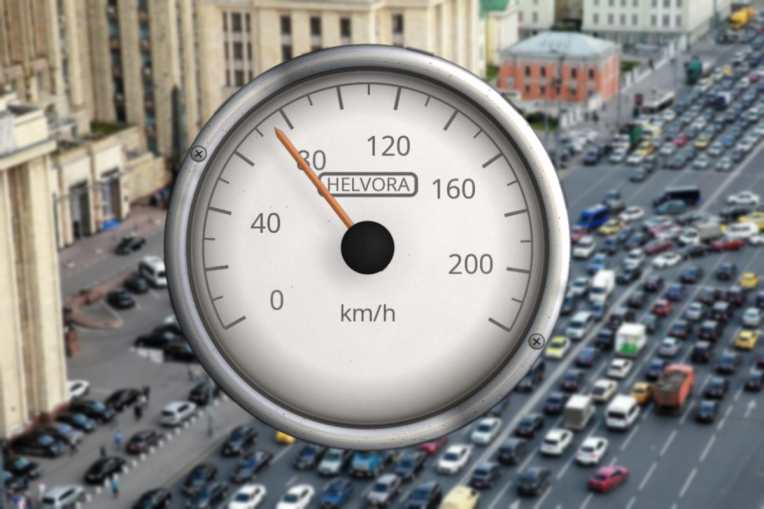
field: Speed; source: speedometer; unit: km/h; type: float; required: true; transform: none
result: 75 km/h
